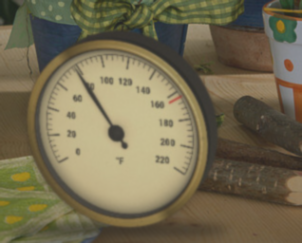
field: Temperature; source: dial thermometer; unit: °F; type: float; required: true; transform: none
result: 80 °F
